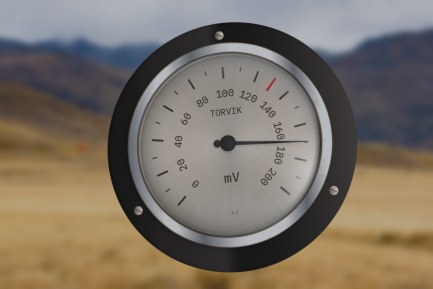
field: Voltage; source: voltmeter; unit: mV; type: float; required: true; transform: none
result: 170 mV
